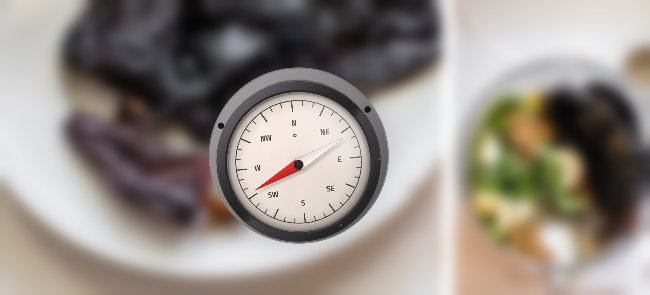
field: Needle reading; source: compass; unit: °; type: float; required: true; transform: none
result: 245 °
